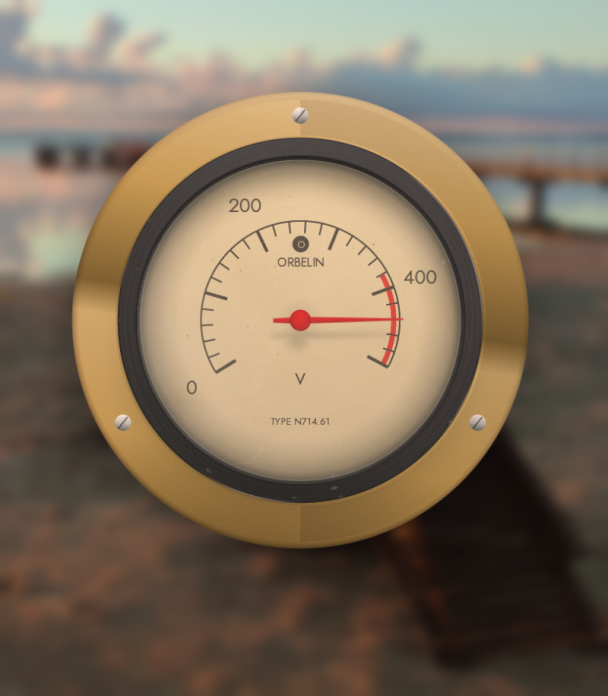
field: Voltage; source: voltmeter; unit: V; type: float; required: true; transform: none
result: 440 V
